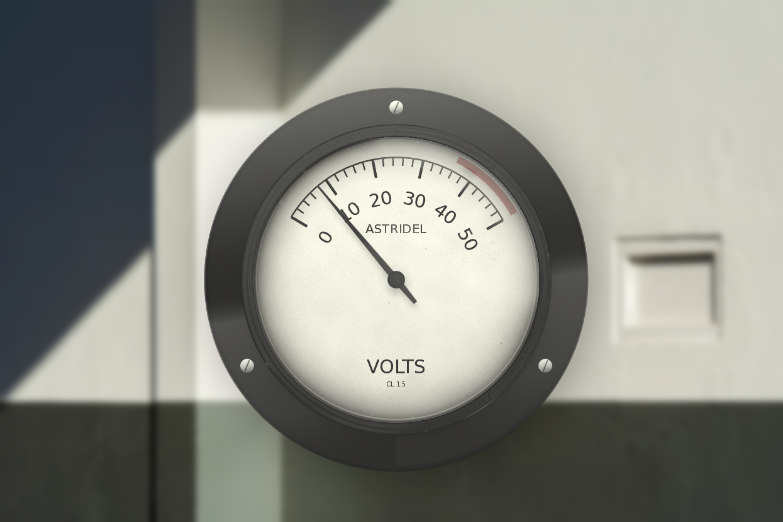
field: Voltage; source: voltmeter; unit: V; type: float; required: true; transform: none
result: 8 V
